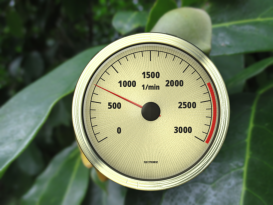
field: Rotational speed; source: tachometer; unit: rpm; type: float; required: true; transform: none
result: 700 rpm
